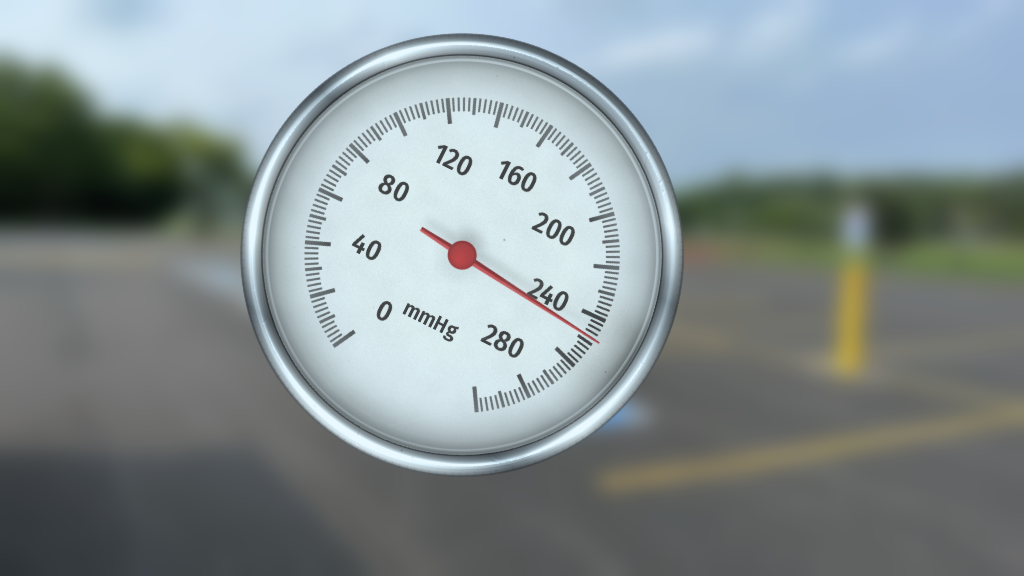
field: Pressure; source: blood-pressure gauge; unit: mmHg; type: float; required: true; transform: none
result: 248 mmHg
